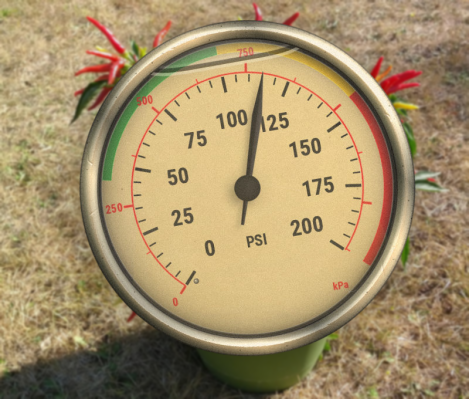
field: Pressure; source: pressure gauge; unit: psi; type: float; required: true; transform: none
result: 115 psi
